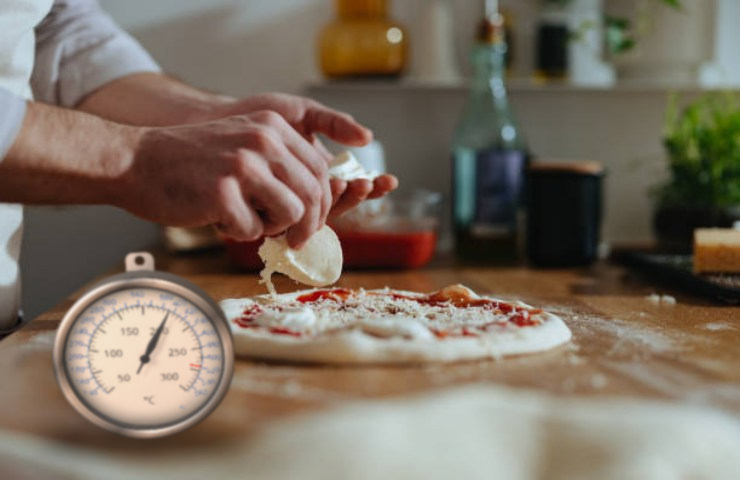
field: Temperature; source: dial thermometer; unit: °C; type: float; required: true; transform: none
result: 200 °C
